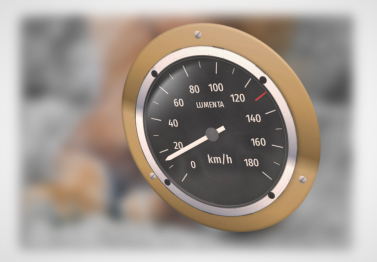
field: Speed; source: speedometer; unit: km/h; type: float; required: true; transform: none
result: 15 km/h
